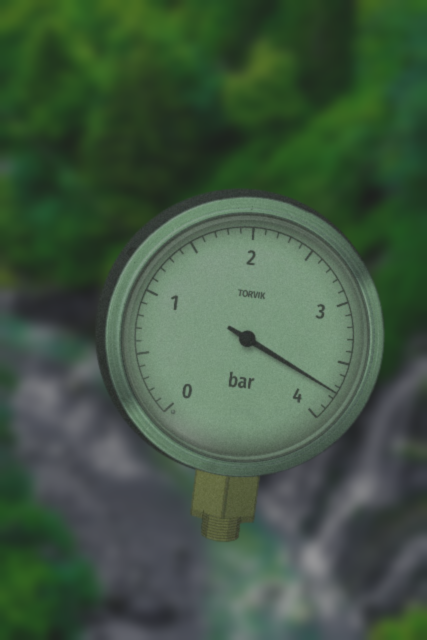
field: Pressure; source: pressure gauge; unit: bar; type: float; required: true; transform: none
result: 3.75 bar
